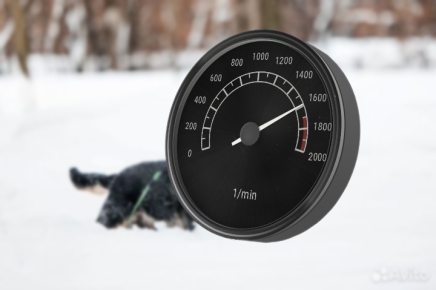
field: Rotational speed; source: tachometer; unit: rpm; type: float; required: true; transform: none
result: 1600 rpm
